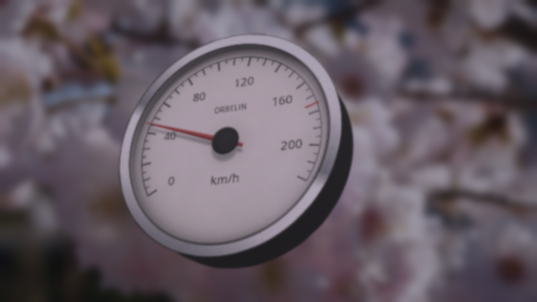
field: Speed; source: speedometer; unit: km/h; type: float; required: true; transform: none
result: 45 km/h
